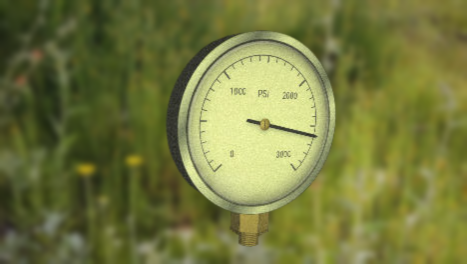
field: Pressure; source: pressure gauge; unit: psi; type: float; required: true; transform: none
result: 2600 psi
